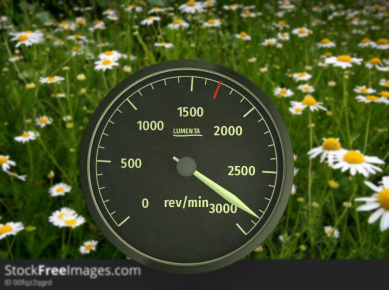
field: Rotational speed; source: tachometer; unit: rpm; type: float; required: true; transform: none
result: 2850 rpm
